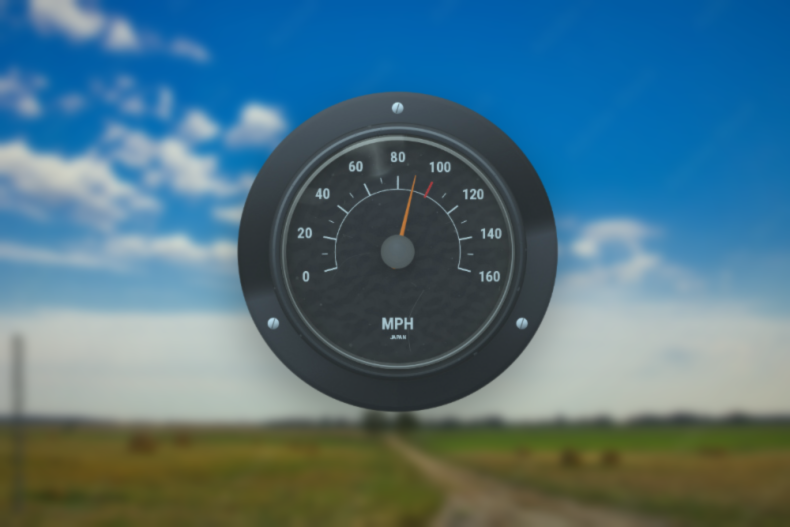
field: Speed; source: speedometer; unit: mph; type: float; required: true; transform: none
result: 90 mph
